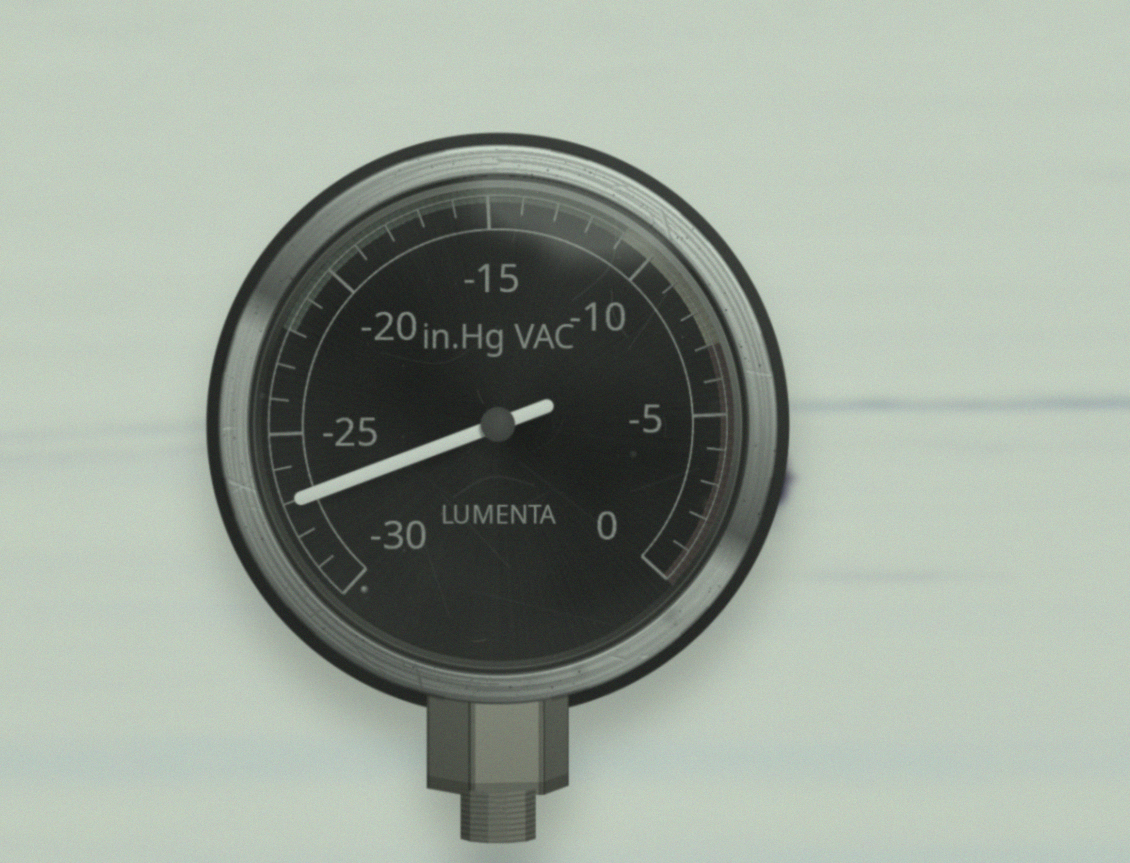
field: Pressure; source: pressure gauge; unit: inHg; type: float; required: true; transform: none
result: -27 inHg
